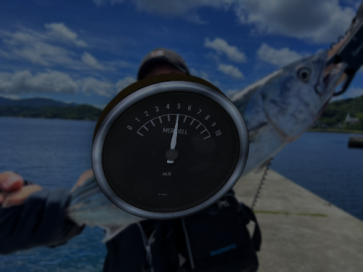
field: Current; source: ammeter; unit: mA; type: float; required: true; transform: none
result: 5 mA
